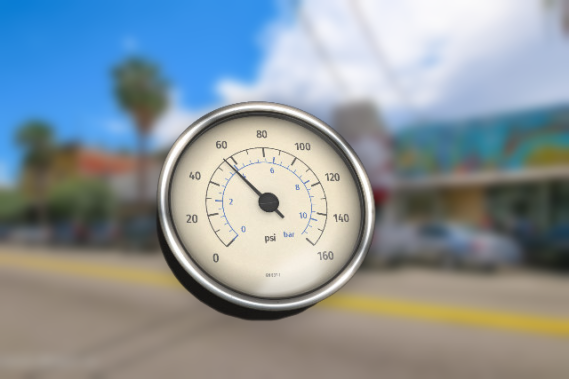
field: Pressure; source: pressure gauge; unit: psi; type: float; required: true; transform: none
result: 55 psi
